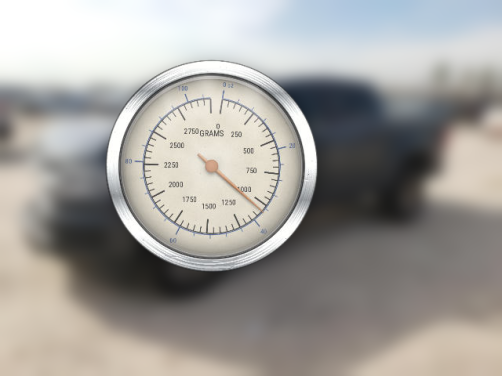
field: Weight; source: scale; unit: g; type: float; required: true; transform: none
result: 1050 g
